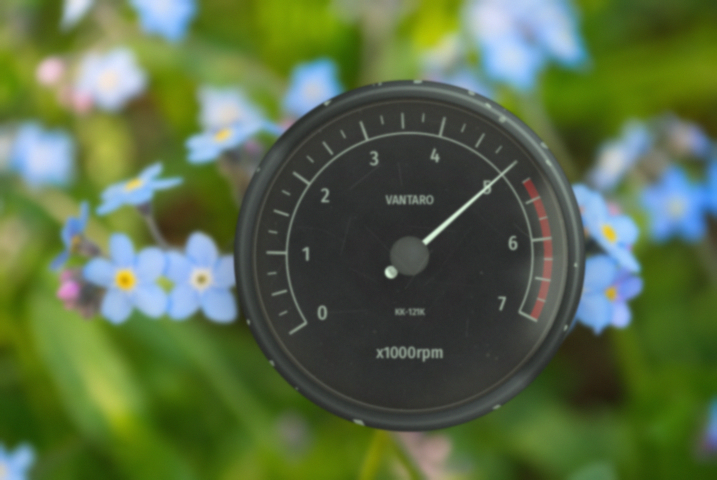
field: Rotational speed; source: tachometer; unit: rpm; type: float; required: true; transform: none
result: 5000 rpm
